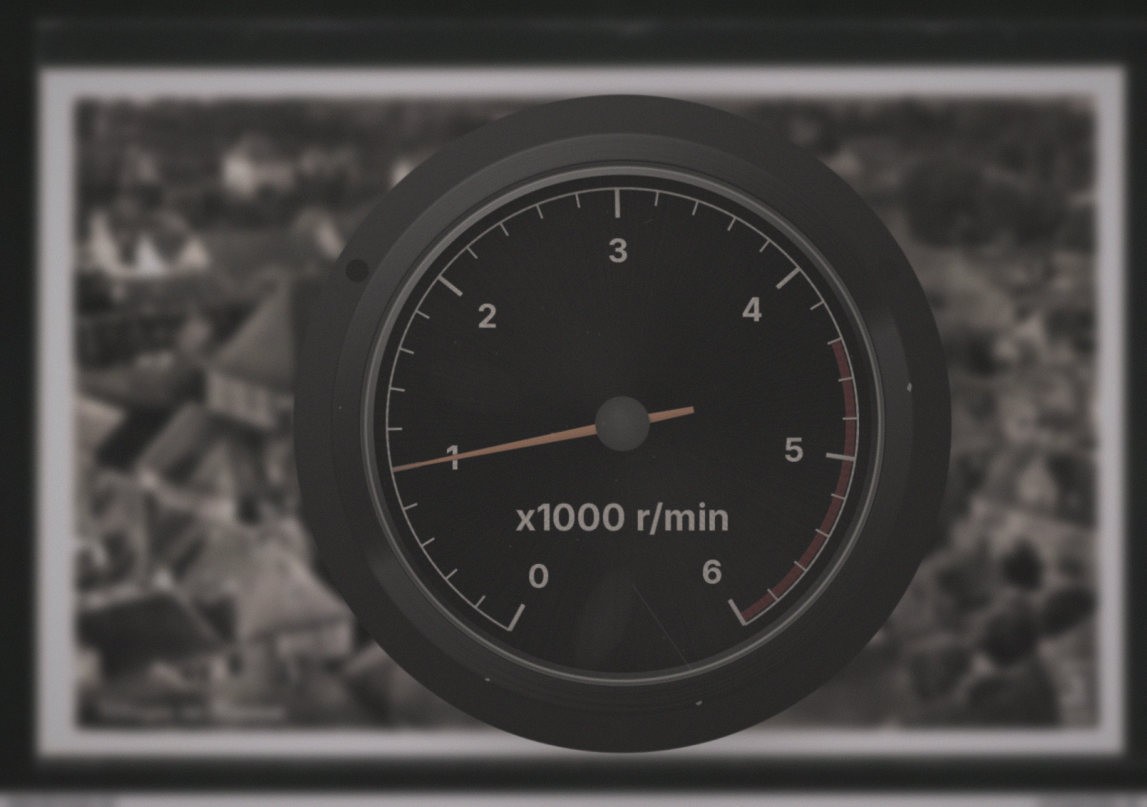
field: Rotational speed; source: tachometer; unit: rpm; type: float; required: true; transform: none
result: 1000 rpm
